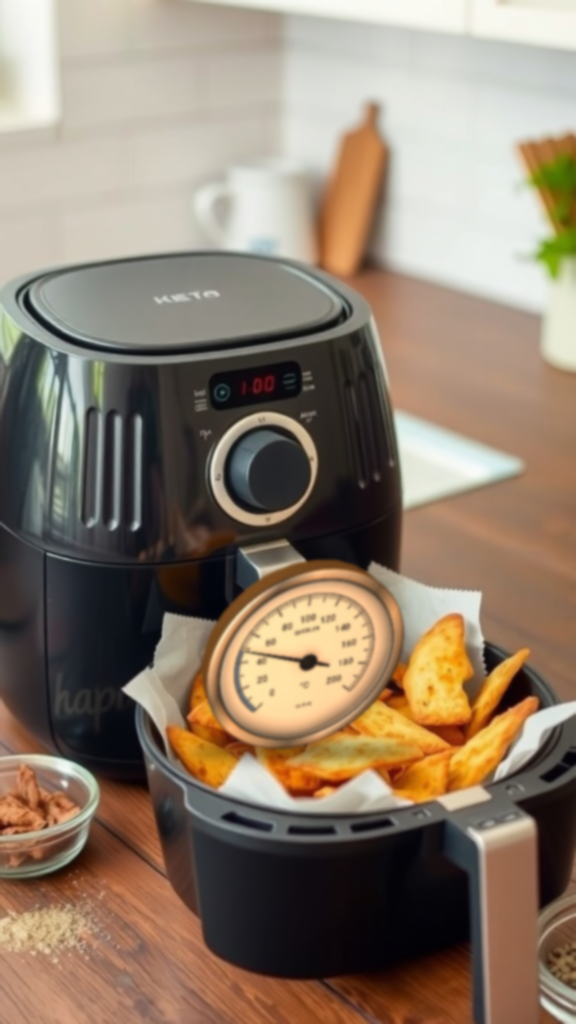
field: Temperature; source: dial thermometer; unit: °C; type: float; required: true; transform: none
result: 50 °C
